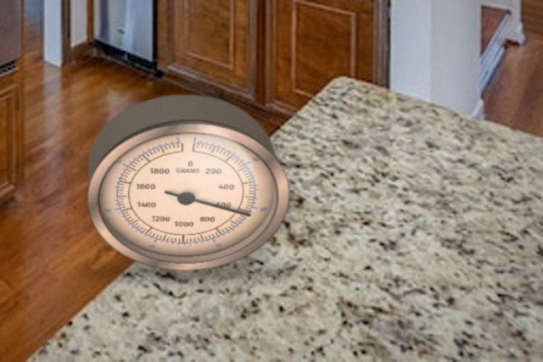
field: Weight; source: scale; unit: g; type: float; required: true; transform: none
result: 600 g
